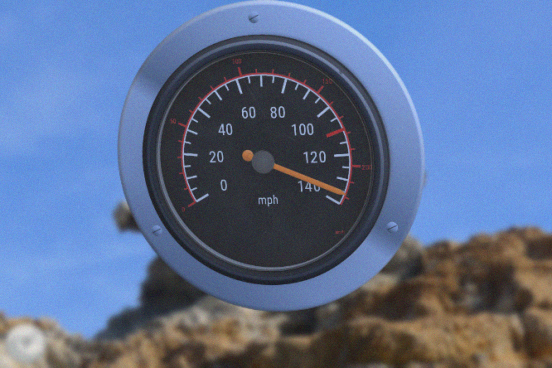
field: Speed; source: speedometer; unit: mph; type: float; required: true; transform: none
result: 135 mph
